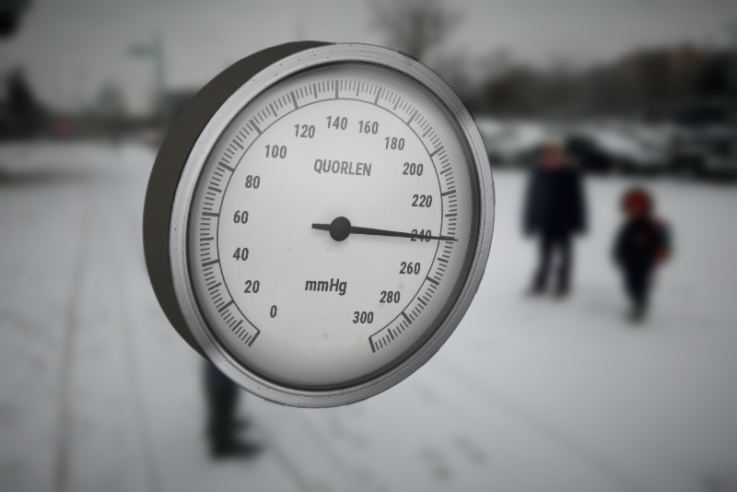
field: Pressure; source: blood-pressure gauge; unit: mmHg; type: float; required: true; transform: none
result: 240 mmHg
